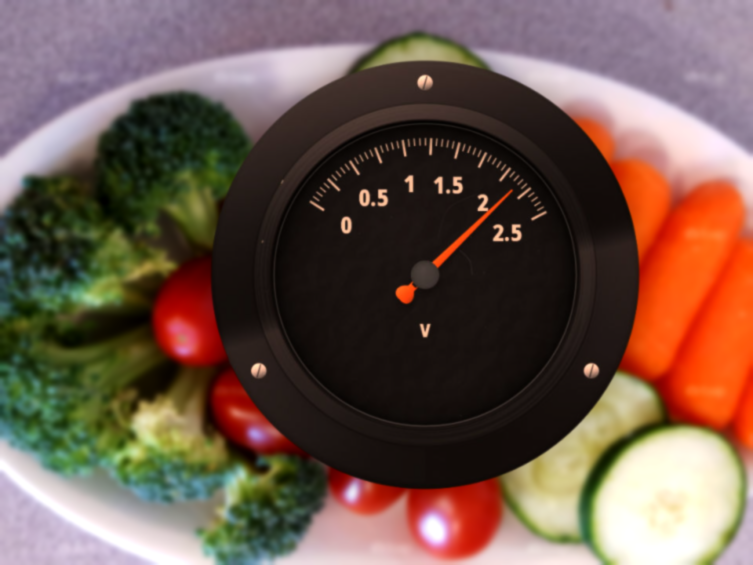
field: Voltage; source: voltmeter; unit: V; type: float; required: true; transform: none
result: 2.15 V
